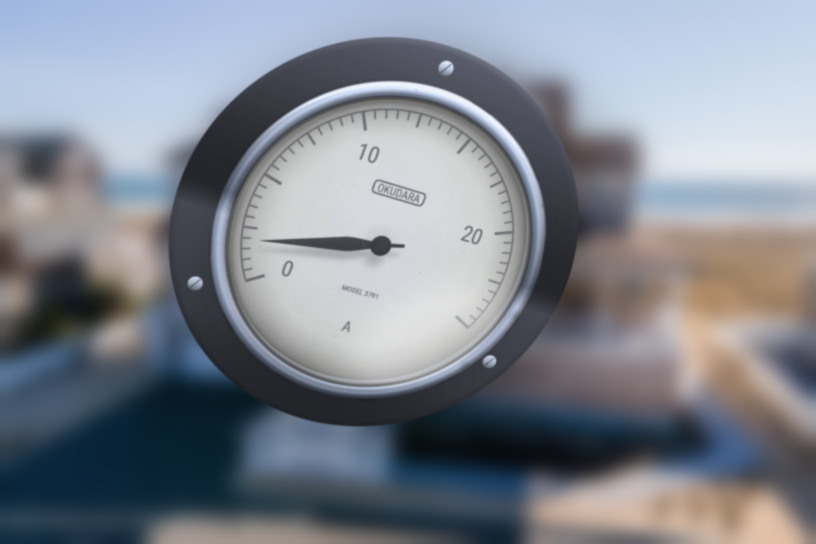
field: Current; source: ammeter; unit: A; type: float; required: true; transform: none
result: 2 A
